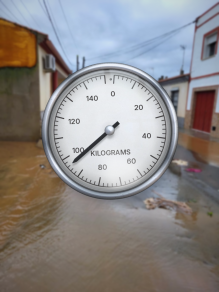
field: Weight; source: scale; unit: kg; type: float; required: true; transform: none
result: 96 kg
